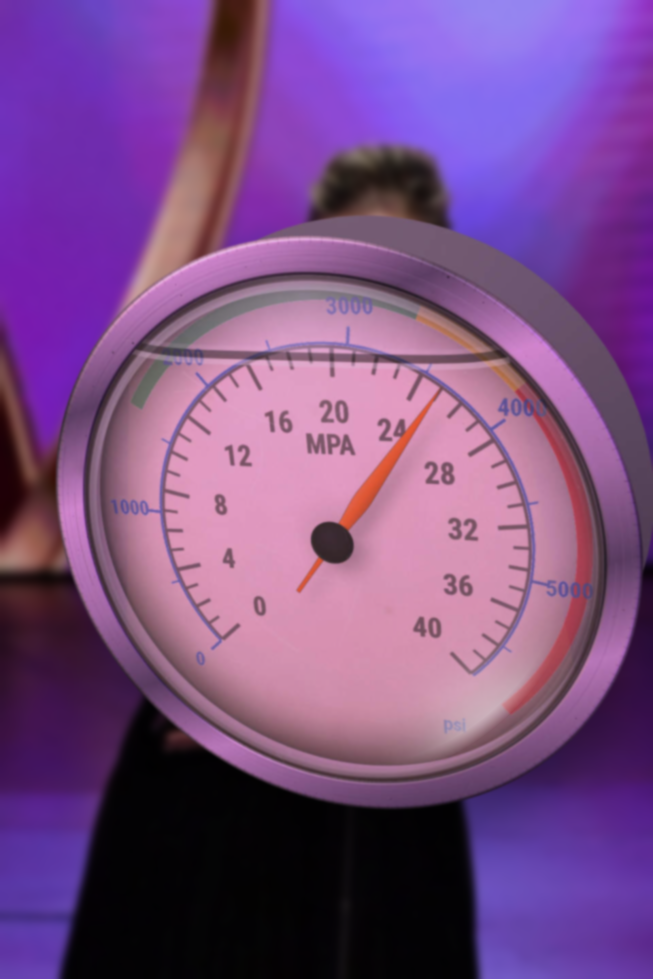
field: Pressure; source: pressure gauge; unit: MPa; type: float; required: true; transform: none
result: 25 MPa
